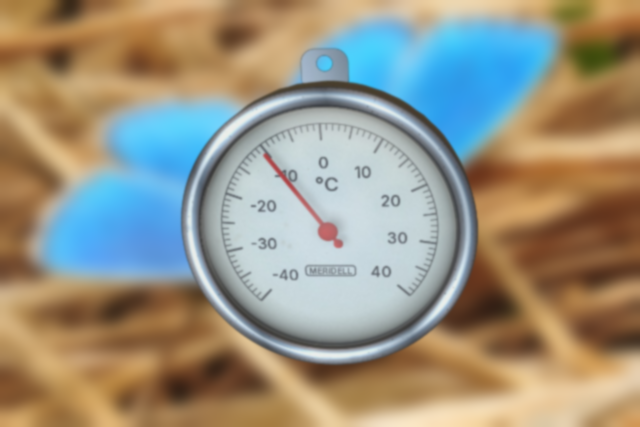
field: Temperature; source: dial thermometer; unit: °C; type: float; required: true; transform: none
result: -10 °C
